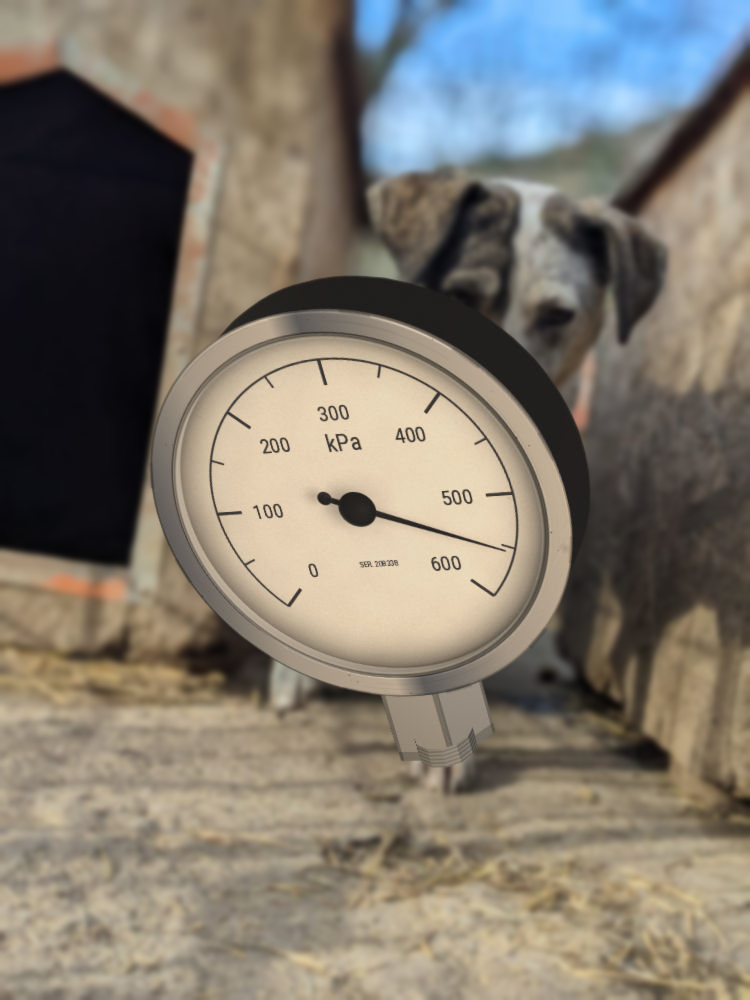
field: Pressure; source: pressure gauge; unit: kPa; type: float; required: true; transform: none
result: 550 kPa
